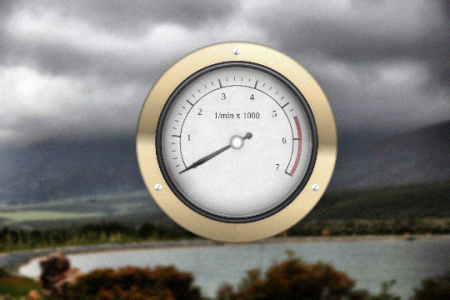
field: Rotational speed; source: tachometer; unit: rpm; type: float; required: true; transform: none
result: 0 rpm
